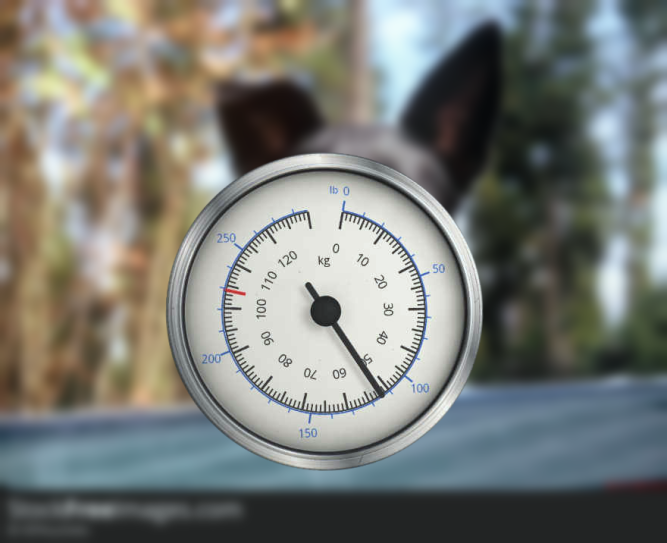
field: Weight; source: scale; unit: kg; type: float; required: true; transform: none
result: 52 kg
